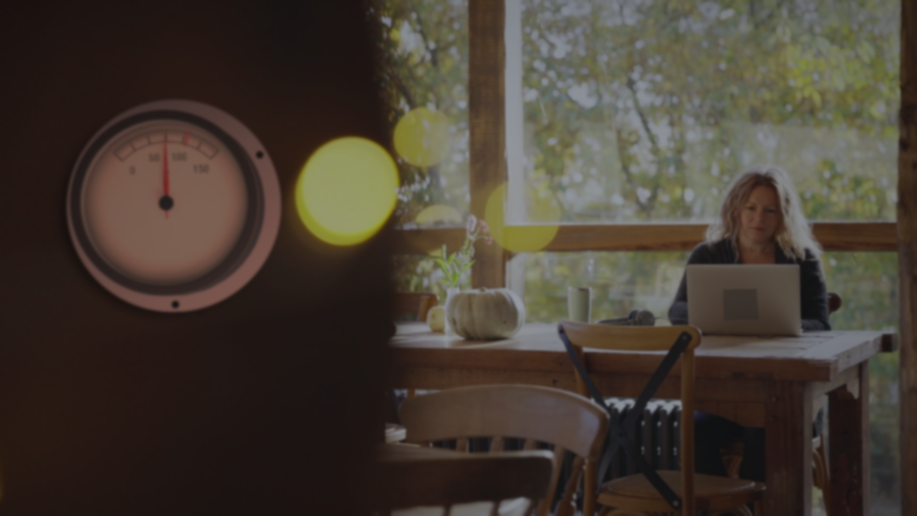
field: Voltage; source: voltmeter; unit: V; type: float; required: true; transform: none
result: 75 V
